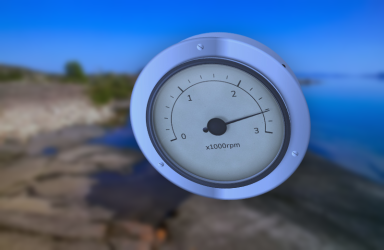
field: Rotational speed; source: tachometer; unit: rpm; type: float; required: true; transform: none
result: 2600 rpm
